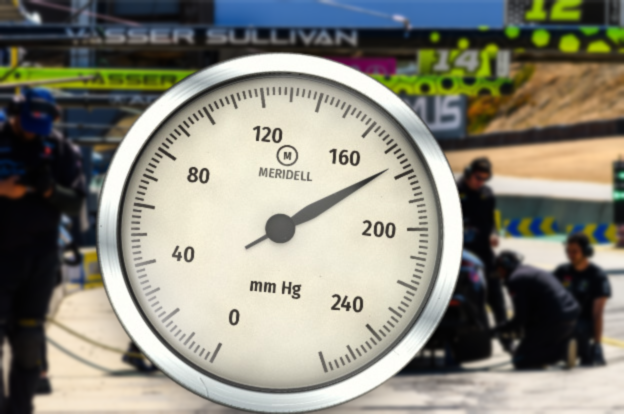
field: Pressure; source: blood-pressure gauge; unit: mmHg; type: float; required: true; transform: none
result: 176 mmHg
